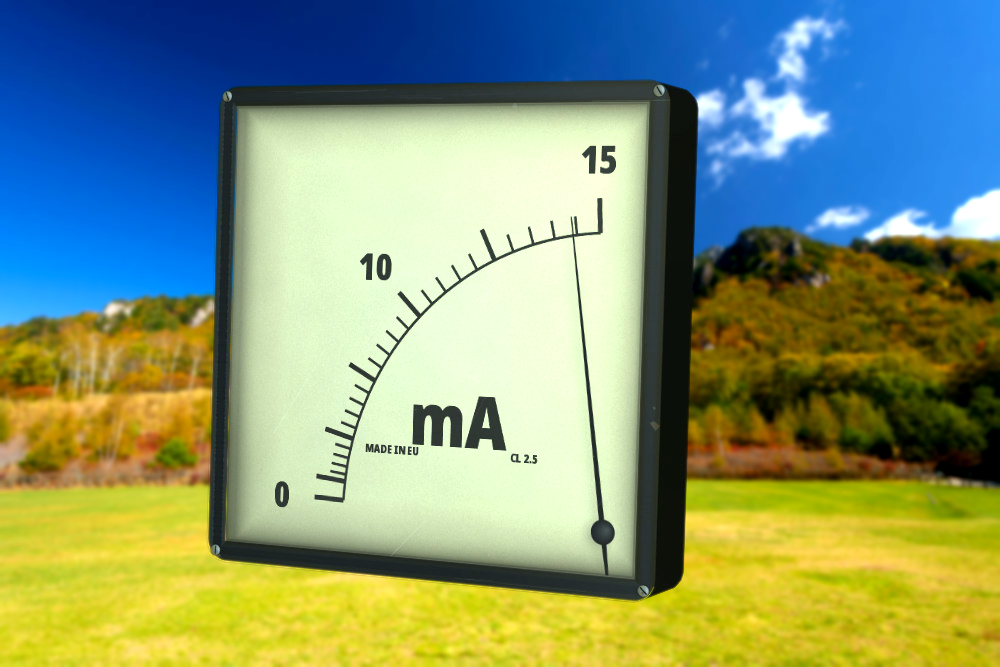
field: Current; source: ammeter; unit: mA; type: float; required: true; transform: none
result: 14.5 mA
